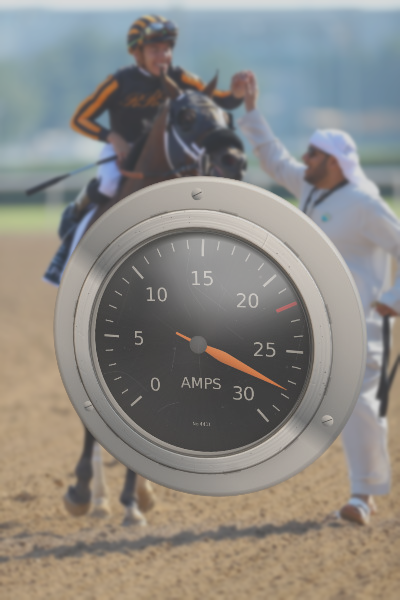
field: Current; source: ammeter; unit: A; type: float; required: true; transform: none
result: 27.5 A
